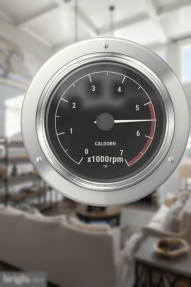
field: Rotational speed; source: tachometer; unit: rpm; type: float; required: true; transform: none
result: 5500 rpm
